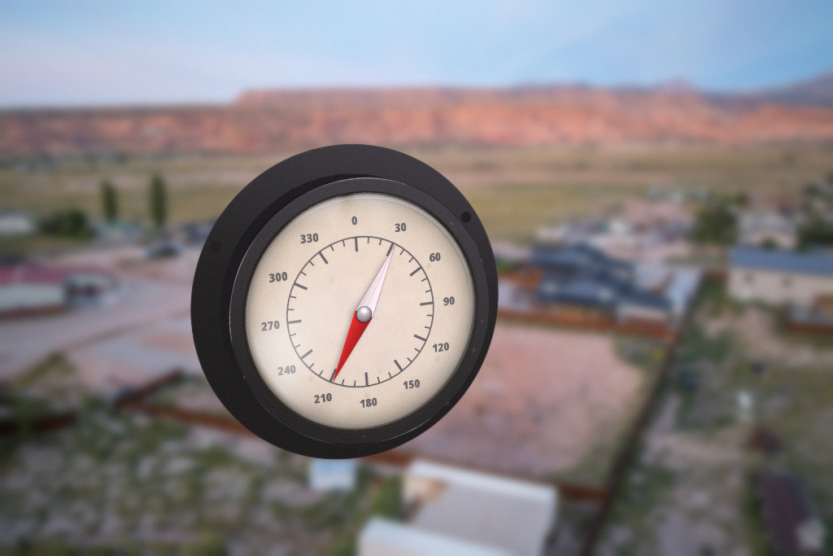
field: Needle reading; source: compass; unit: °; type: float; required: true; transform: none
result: 210 °
